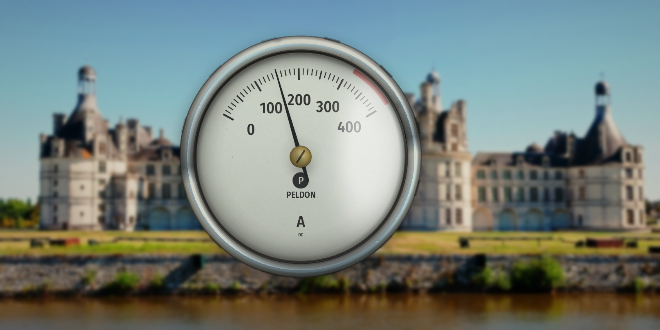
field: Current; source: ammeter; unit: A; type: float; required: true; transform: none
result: 150 A
